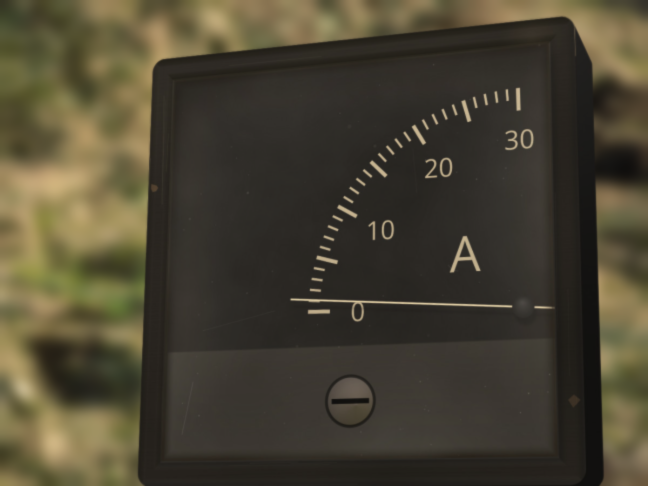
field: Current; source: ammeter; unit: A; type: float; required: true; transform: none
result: 1 A
